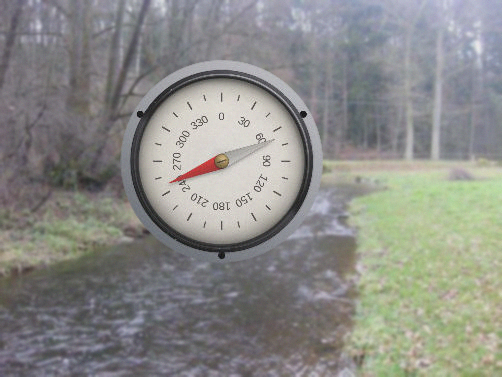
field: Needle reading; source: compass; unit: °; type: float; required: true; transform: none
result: 247.5 °
